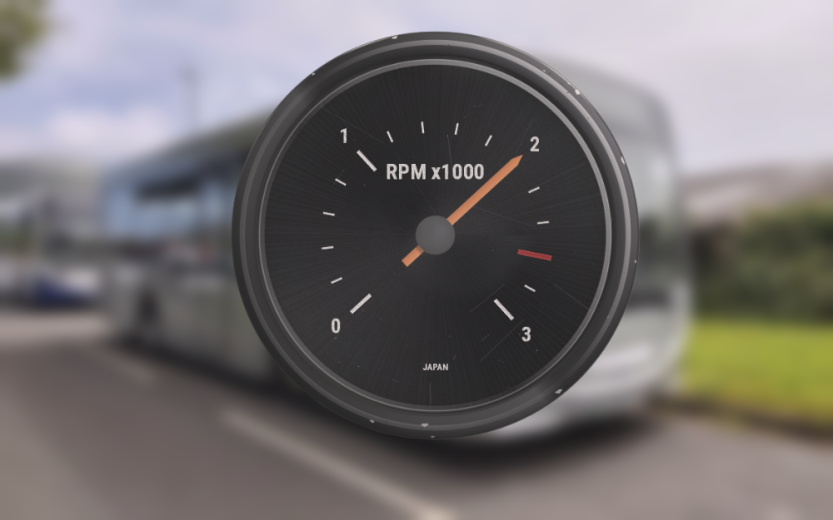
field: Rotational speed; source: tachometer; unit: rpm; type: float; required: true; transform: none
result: 2000 rpm
